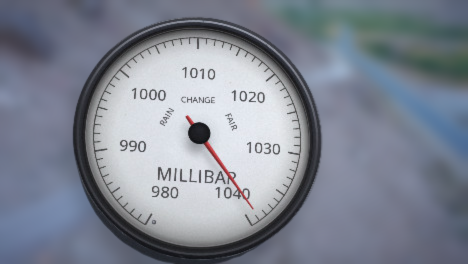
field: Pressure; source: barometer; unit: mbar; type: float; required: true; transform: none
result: 1039 mbar
